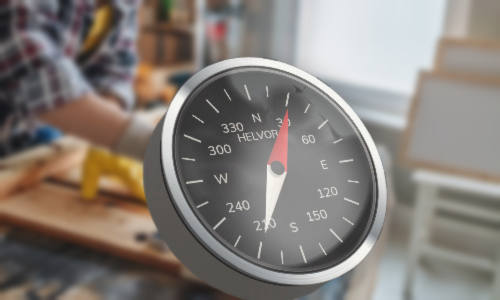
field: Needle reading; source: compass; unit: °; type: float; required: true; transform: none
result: 30 °
